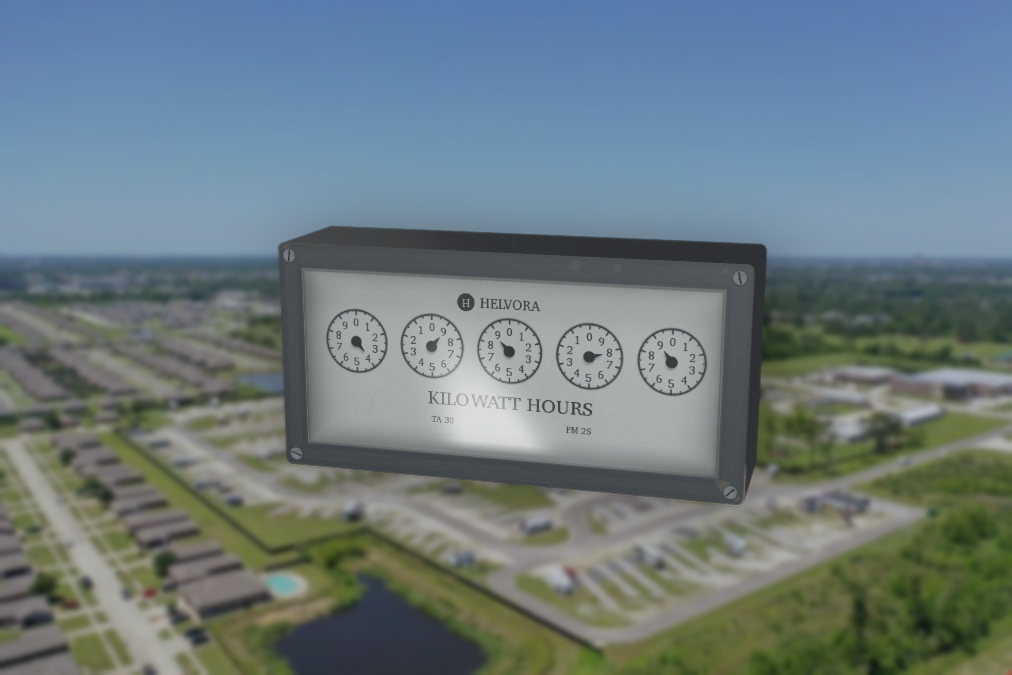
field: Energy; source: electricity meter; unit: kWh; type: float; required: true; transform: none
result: 38879 kWh
